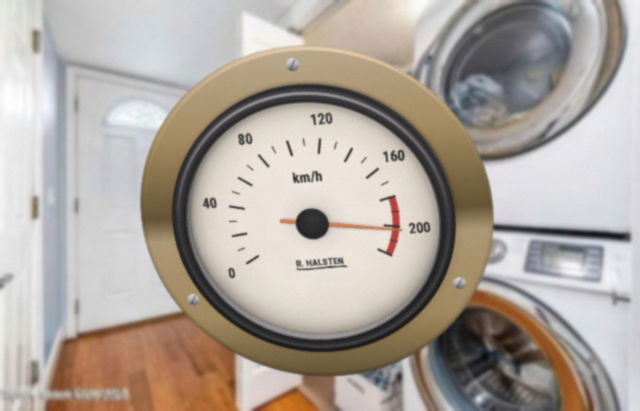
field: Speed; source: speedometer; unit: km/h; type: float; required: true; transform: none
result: 200 km/h
